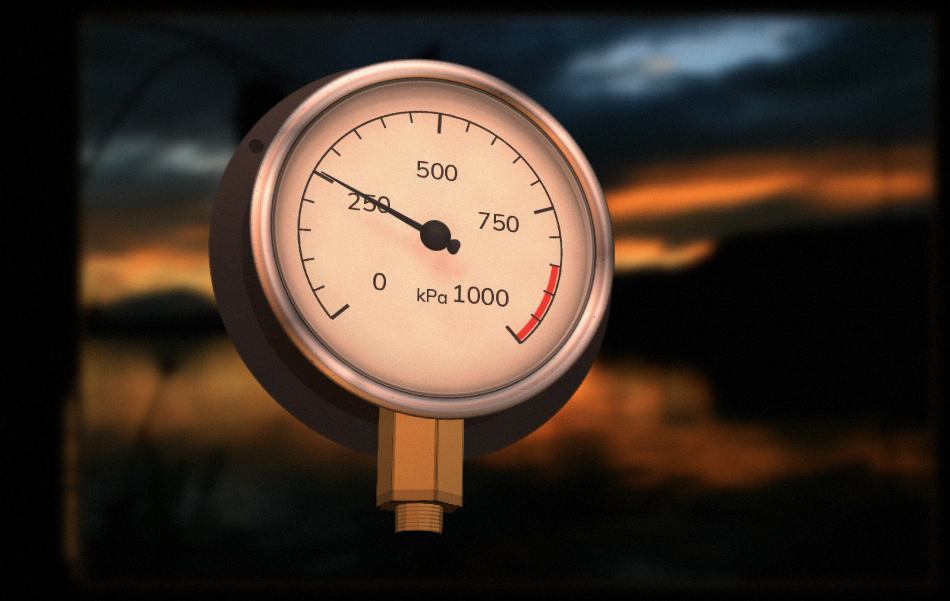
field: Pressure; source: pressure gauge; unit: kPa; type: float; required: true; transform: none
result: 250 kPa
